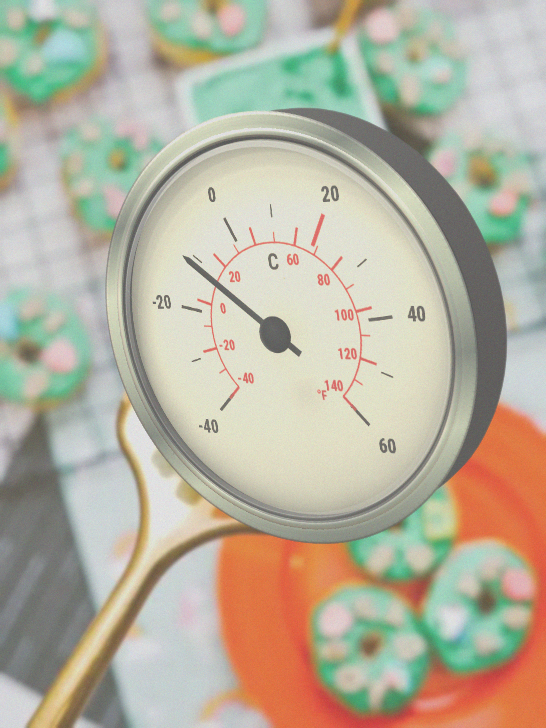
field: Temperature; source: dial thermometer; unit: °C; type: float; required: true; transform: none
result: -10 °C
